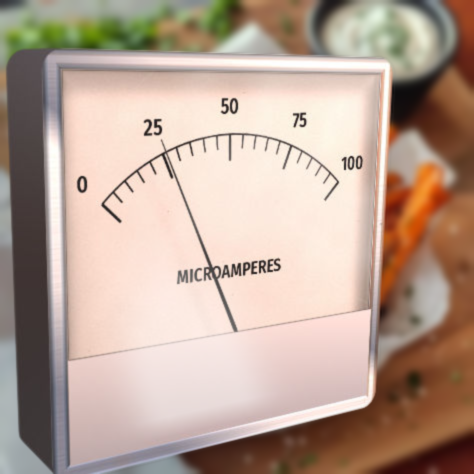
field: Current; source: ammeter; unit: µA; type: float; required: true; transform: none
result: 25 µA
